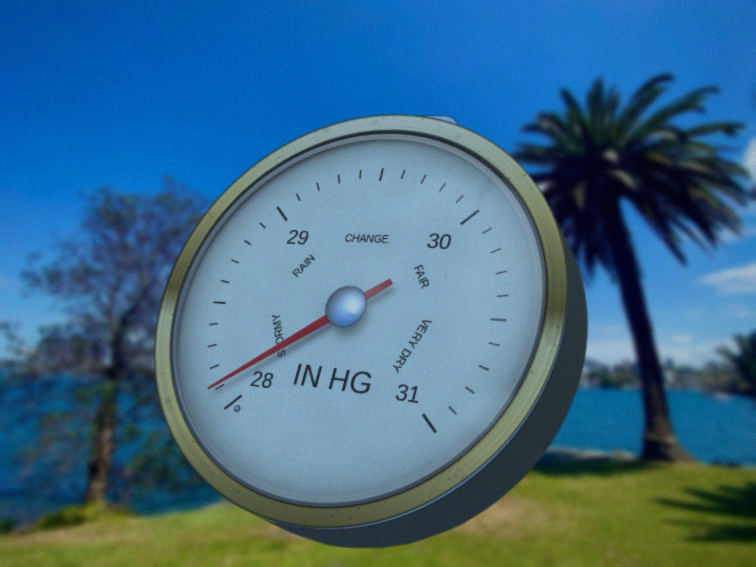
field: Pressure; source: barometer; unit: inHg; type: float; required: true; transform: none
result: 28.1 inHg
